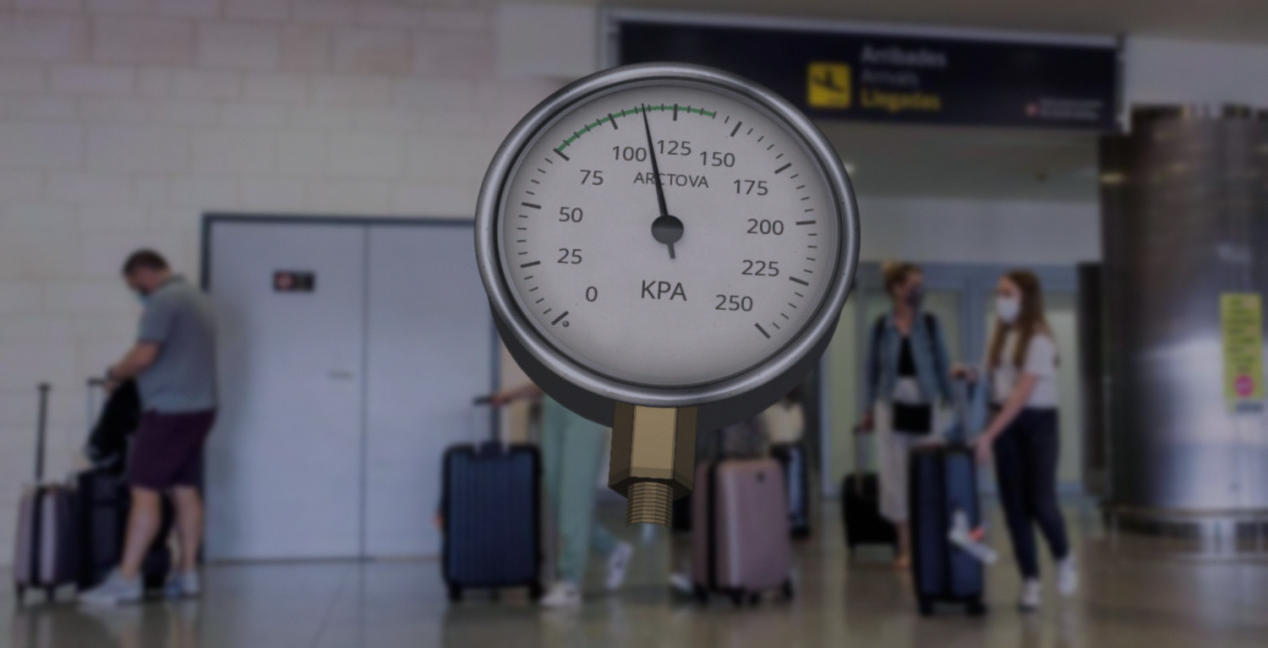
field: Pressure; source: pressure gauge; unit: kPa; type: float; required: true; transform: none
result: 112.5 kPa
